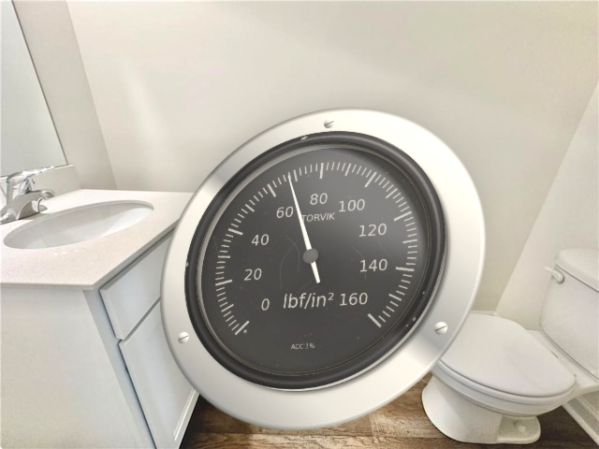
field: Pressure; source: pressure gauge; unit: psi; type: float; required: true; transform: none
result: 68 psi
